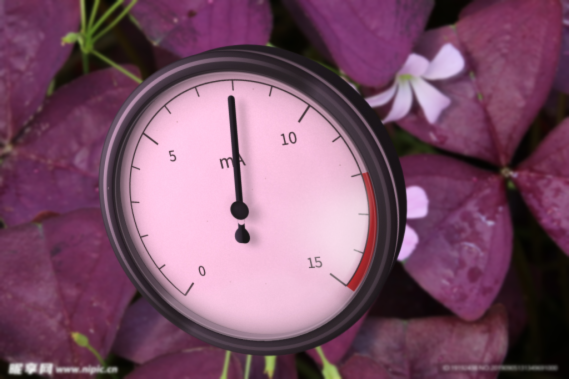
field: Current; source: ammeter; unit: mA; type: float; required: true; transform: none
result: 8 mA
